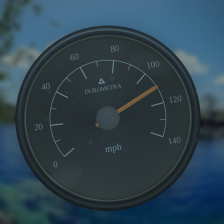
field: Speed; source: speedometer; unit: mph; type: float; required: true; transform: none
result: 110 mph
